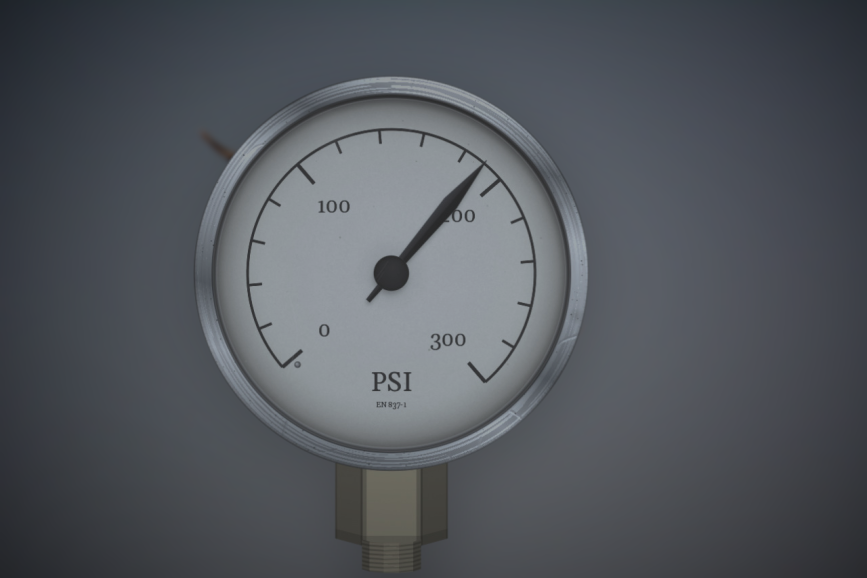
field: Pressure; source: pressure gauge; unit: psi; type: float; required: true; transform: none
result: 190 psi
